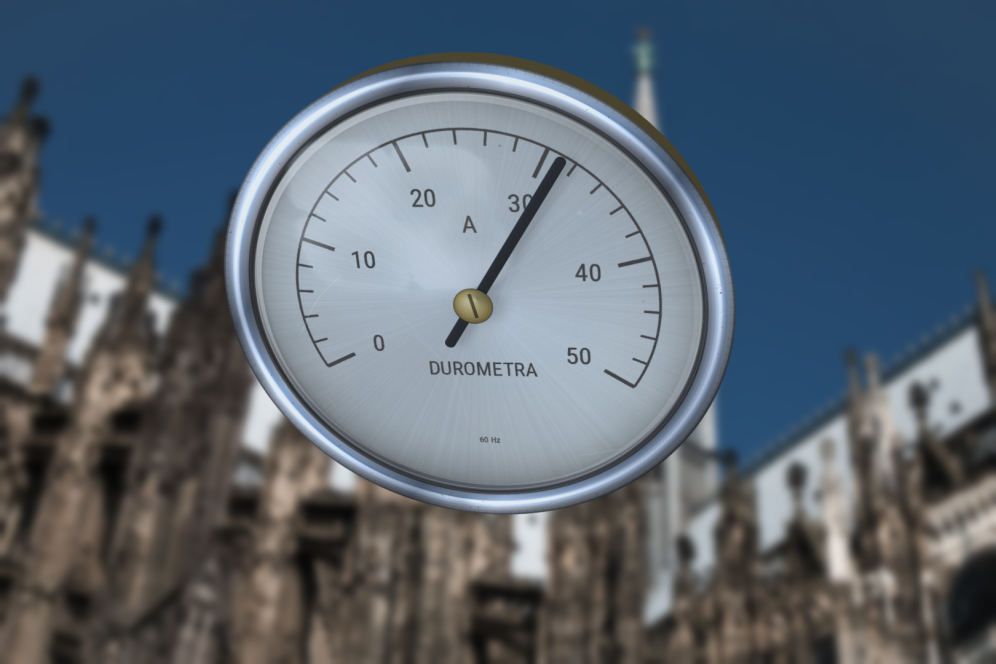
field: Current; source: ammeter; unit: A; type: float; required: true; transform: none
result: 31 A
